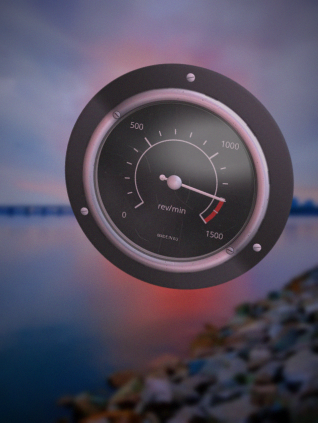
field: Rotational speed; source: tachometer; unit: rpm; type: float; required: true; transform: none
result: 1300 rpm
